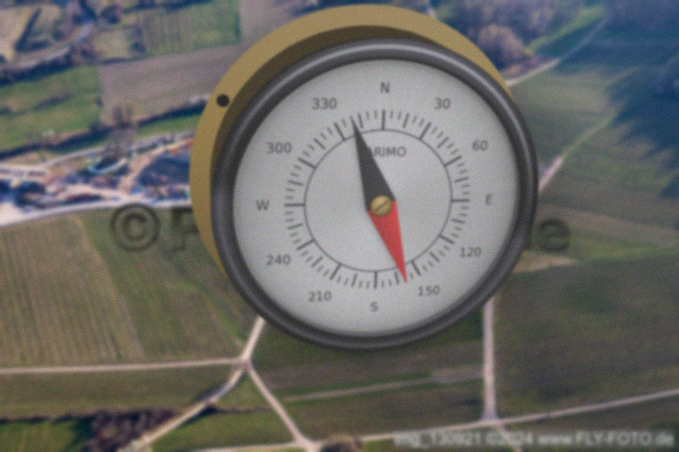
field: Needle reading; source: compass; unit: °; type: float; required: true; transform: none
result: 160 °
